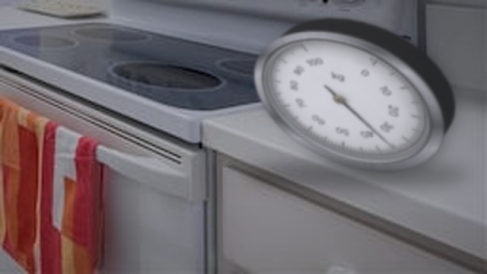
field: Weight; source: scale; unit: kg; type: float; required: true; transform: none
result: 35 kg
